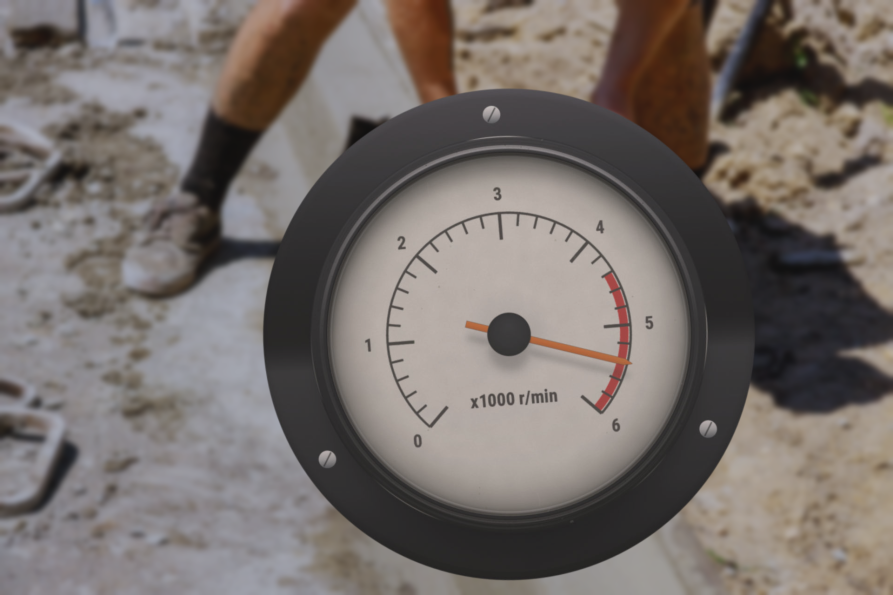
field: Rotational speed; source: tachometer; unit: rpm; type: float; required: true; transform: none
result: 5400 rpm
